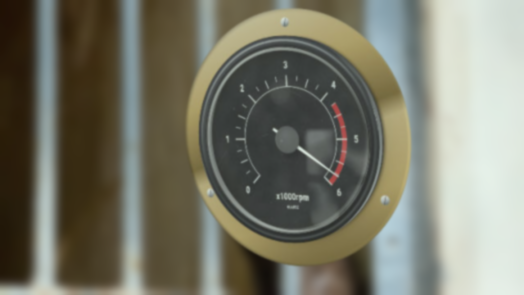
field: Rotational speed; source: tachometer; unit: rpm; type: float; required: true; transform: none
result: 5750 rpm
